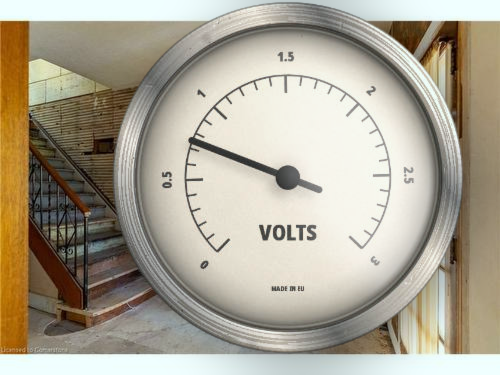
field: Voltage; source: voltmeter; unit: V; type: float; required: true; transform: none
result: 0.75 V
